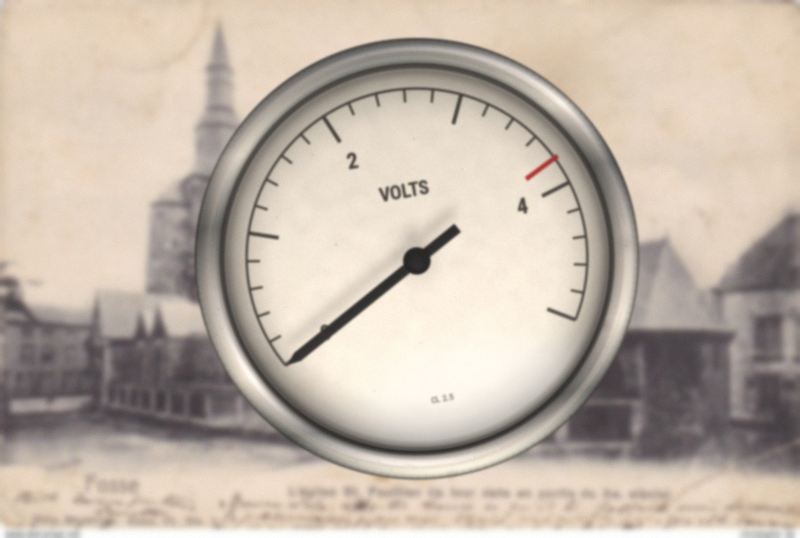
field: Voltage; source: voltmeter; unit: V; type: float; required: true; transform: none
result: 0 V
